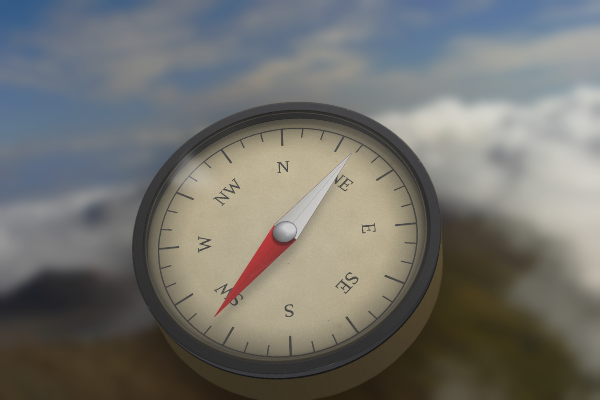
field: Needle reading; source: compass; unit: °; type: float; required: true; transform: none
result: 220 °
